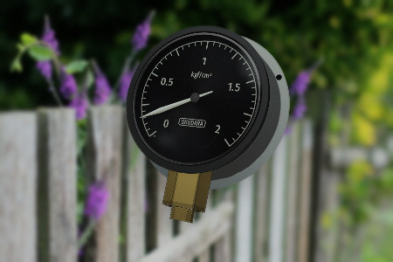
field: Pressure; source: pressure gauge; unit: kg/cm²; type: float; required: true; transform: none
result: 0.15 kg/cm²
